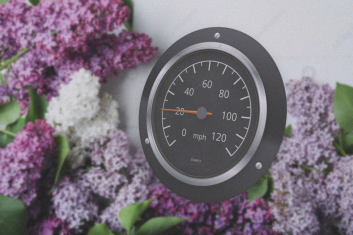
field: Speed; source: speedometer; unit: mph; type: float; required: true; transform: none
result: 20 mph
